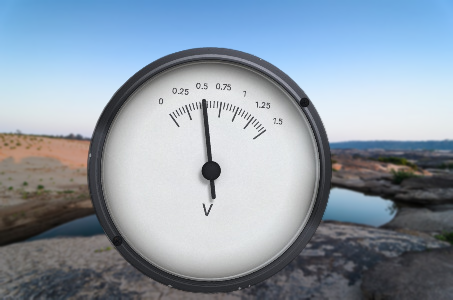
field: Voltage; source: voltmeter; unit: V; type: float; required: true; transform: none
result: 0.5 V
